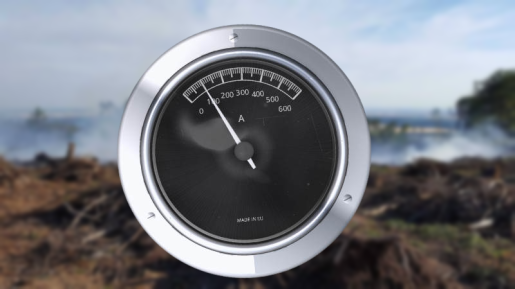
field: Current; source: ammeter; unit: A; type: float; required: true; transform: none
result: 100 A
